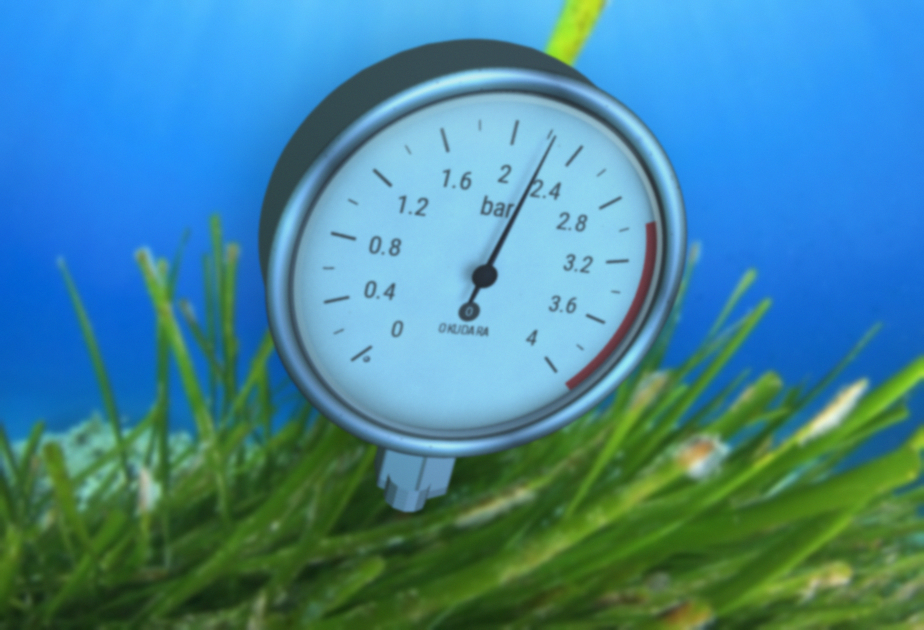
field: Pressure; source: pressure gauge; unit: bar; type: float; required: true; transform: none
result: 2.2 bar
